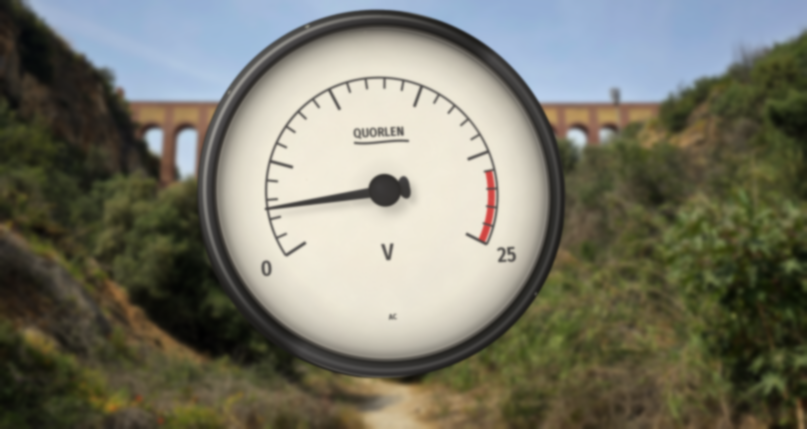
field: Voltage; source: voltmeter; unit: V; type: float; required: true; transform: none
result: 2.5 V
